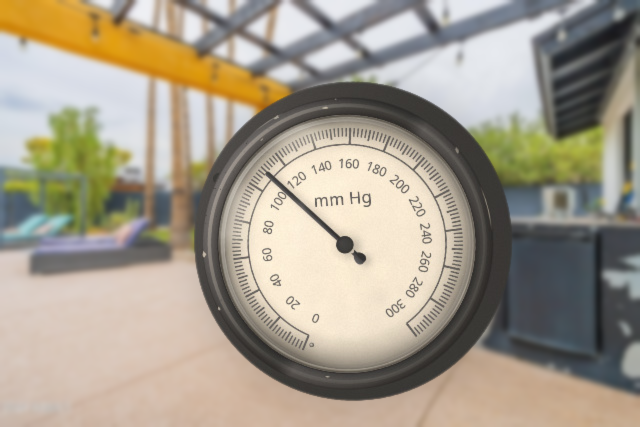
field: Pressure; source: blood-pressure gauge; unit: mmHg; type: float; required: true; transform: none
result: 110 mmHg
